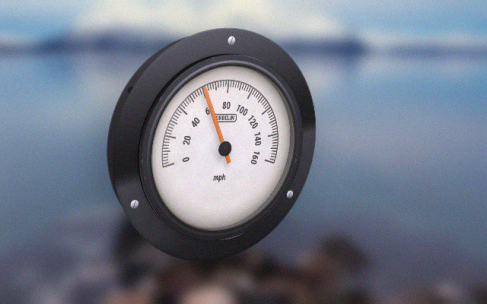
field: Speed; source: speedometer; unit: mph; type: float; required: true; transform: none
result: 60 mph
